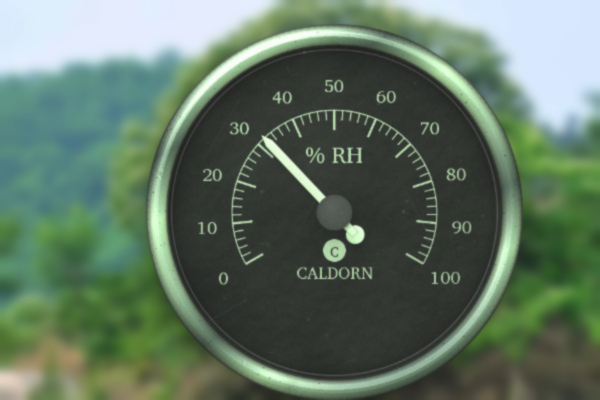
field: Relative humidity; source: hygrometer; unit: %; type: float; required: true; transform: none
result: 32 %
